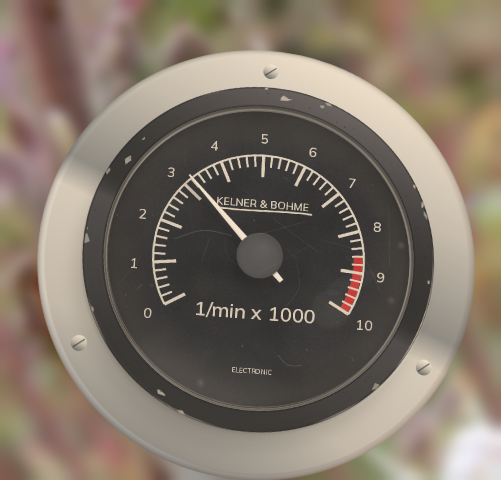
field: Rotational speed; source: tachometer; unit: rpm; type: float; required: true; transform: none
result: 3200 rpm
